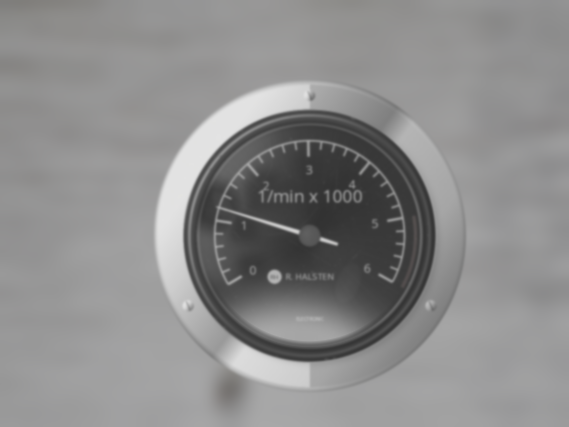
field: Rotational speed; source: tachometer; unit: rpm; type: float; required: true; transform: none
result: 1200 rpm
